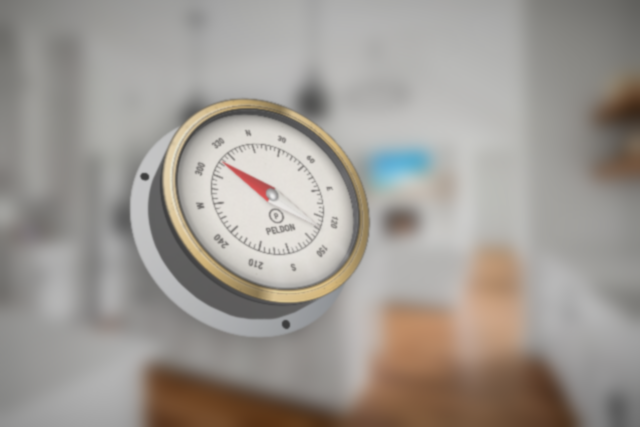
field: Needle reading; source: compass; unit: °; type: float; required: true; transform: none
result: 315 °
